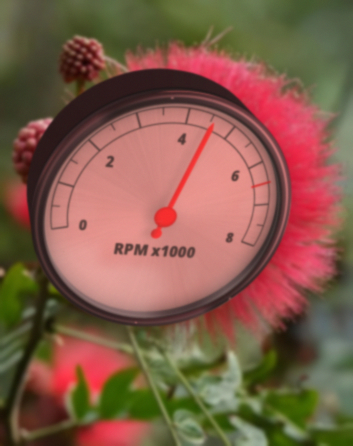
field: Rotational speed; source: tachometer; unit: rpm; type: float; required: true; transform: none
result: 4500 rpm
